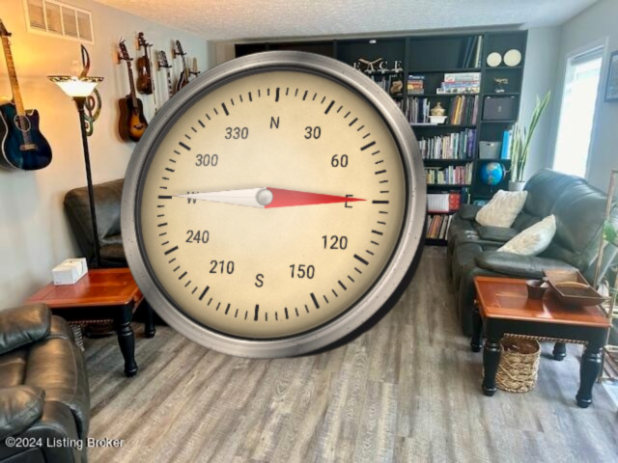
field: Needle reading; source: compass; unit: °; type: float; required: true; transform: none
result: 90 °
